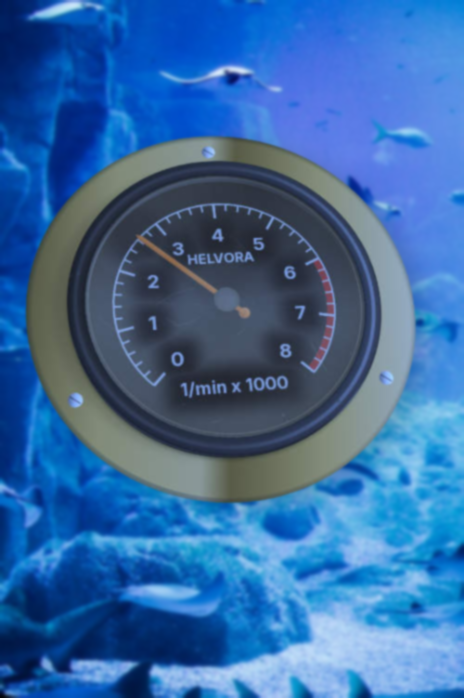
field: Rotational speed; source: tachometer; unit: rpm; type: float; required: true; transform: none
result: 2600 rpm
